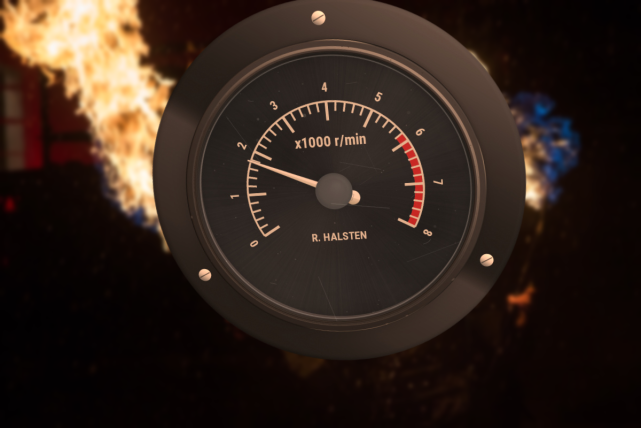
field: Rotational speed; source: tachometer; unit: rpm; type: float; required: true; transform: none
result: 1800 rpm
